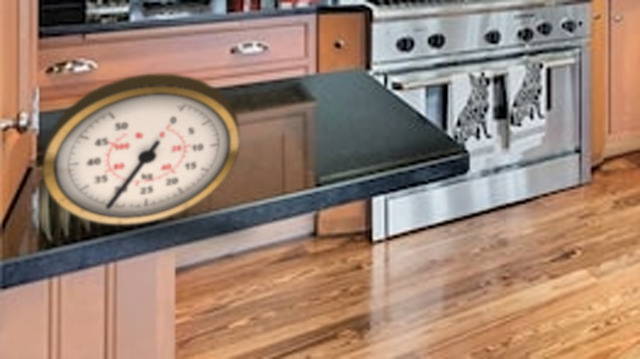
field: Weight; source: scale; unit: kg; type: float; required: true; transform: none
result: 30 kg
